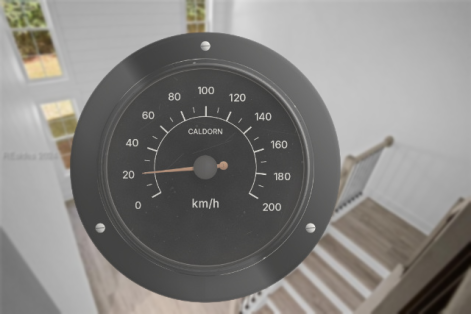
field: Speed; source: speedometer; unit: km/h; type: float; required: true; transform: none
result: 20 km/h
